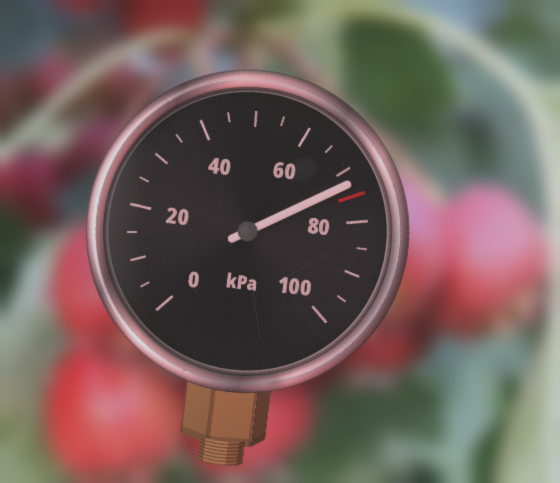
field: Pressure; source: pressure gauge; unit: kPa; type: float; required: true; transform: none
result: 72.5 kPa
